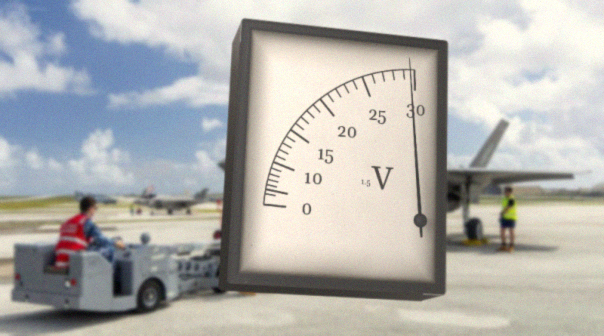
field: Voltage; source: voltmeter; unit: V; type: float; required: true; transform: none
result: 29.5 V
